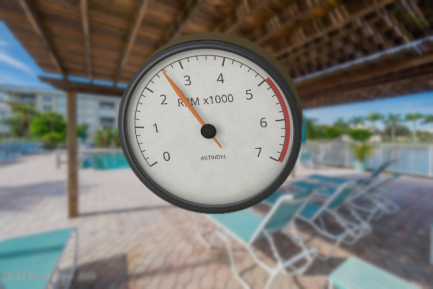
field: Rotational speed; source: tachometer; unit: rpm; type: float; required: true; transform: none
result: 2600 rpm
